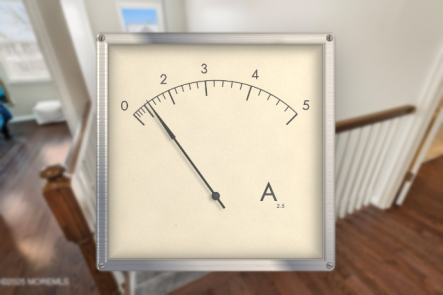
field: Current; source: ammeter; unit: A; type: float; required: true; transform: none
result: 1.2 A
